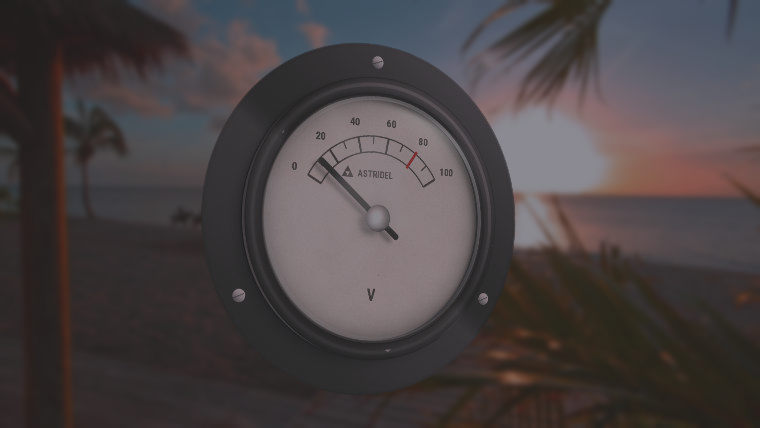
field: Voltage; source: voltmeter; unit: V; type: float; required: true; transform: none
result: 10 V
